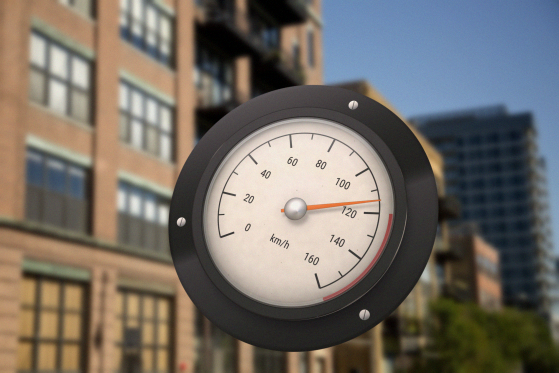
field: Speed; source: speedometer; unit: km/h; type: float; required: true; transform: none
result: 115 km/h
